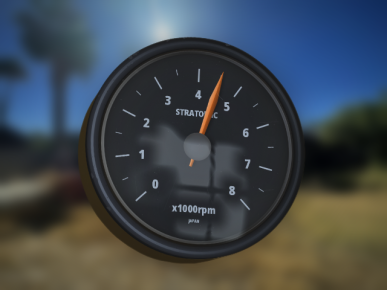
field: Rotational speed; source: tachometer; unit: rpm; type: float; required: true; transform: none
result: 4500 rpm
